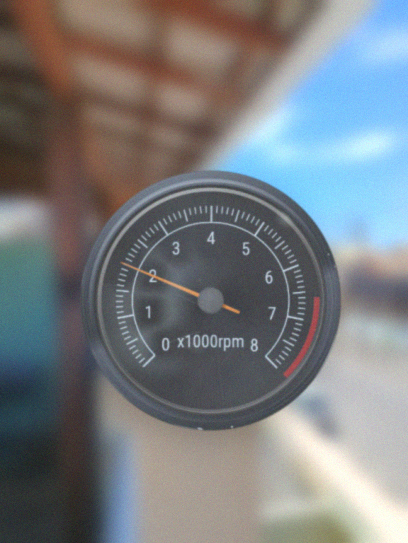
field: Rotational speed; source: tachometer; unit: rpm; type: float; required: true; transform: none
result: 2000 rpm
